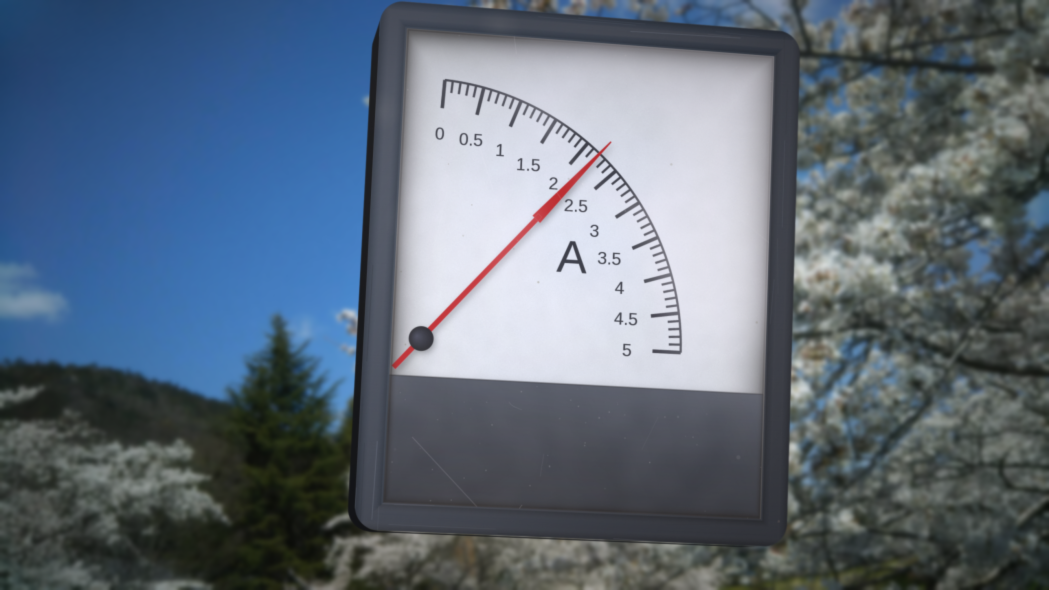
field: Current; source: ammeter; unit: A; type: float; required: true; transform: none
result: 2.2 A
